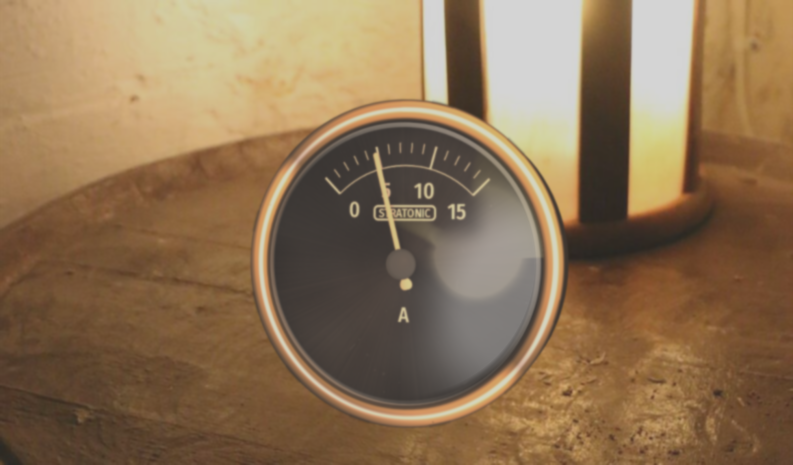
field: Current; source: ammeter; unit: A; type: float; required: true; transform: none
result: 5 A
